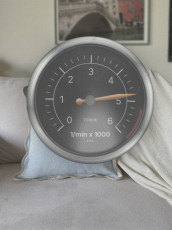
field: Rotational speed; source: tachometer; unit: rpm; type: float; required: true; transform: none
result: 4800 rpm
